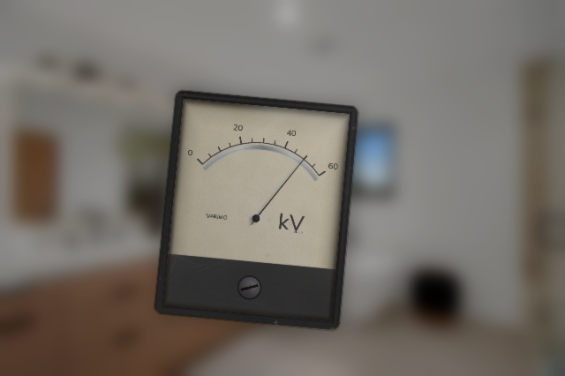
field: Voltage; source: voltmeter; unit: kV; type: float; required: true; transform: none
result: 50 kV
